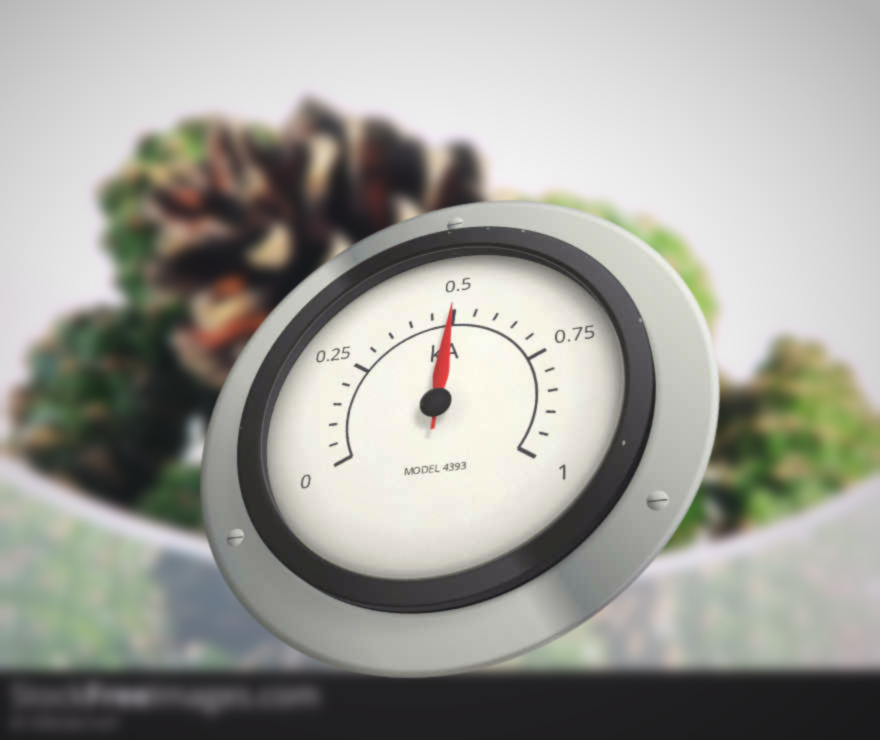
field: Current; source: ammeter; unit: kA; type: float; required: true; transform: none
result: 0.5 kA
